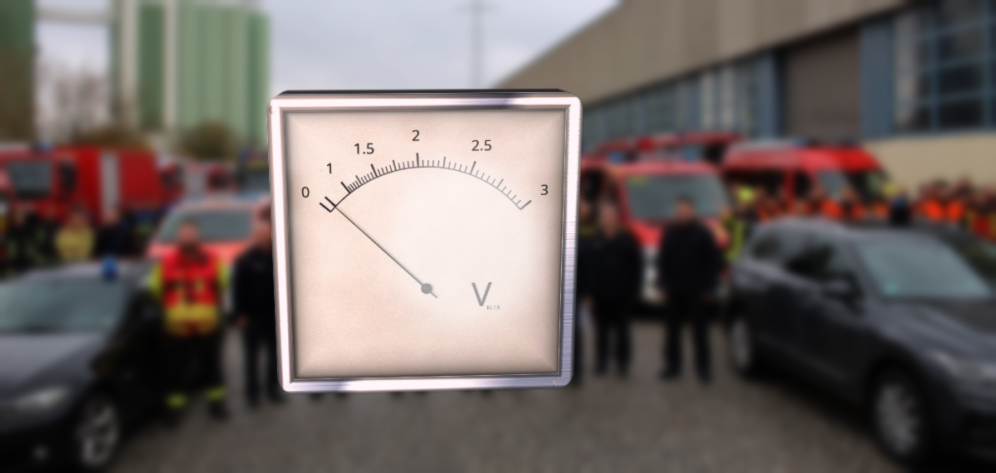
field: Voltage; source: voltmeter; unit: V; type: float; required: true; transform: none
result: 0.5 V
